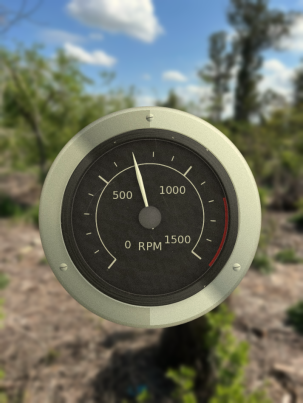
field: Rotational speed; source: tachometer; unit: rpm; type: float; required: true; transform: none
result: 700 rpm
